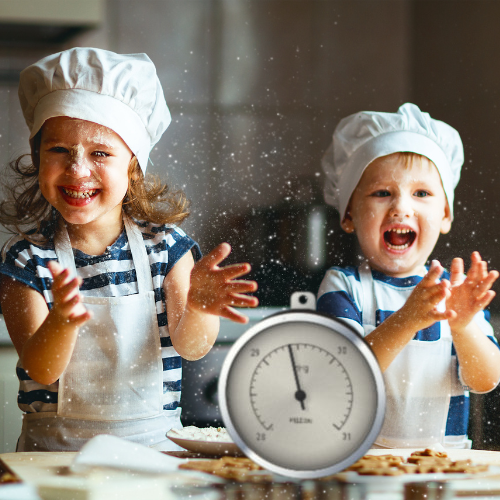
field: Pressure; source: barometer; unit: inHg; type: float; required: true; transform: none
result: 29.4 inHg
